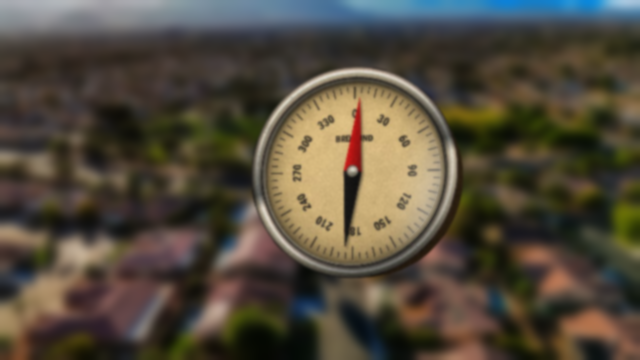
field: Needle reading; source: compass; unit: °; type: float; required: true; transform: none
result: 5 °
